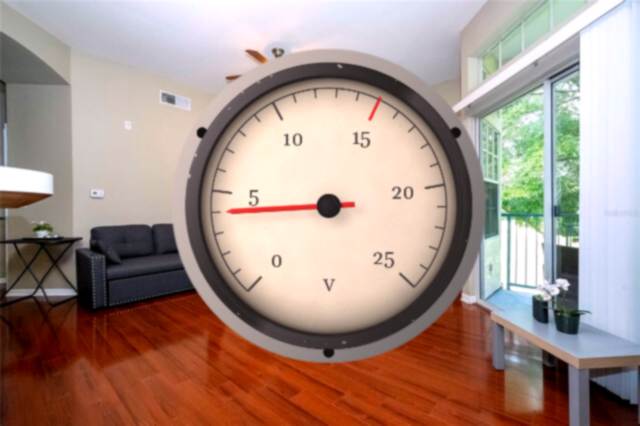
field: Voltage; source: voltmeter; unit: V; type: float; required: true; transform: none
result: 4 V
